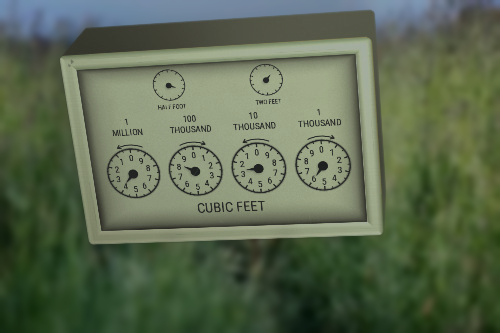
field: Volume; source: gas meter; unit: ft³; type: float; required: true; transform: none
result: 382600 ft³
